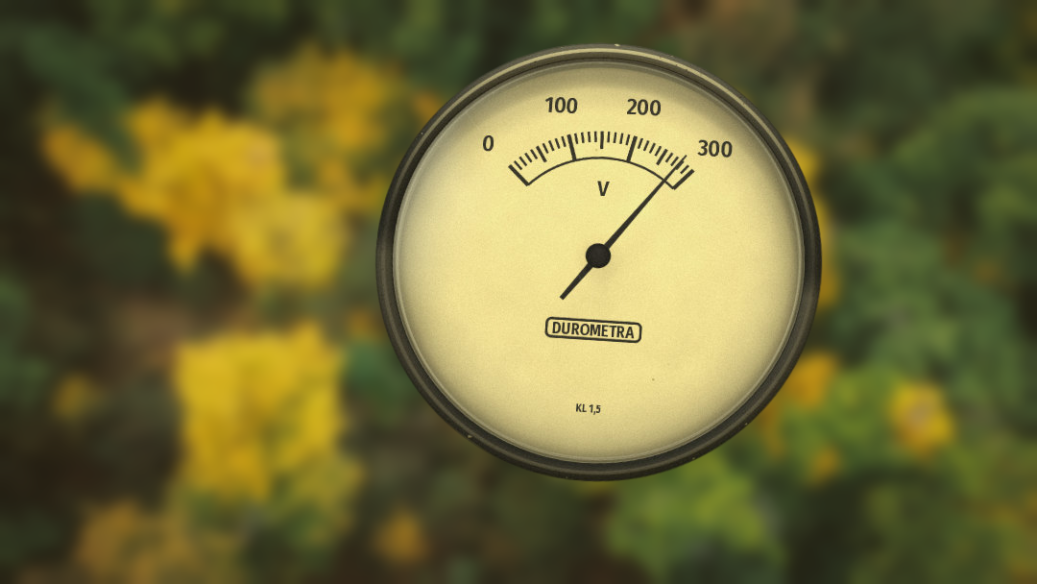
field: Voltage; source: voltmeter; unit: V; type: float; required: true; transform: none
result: 280 V
